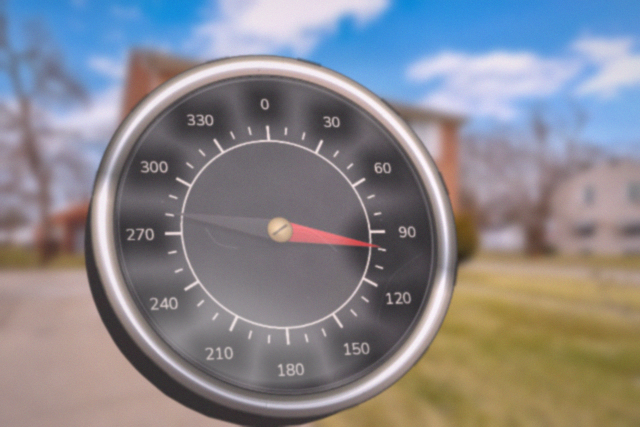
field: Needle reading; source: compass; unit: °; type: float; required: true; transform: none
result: 100 °
